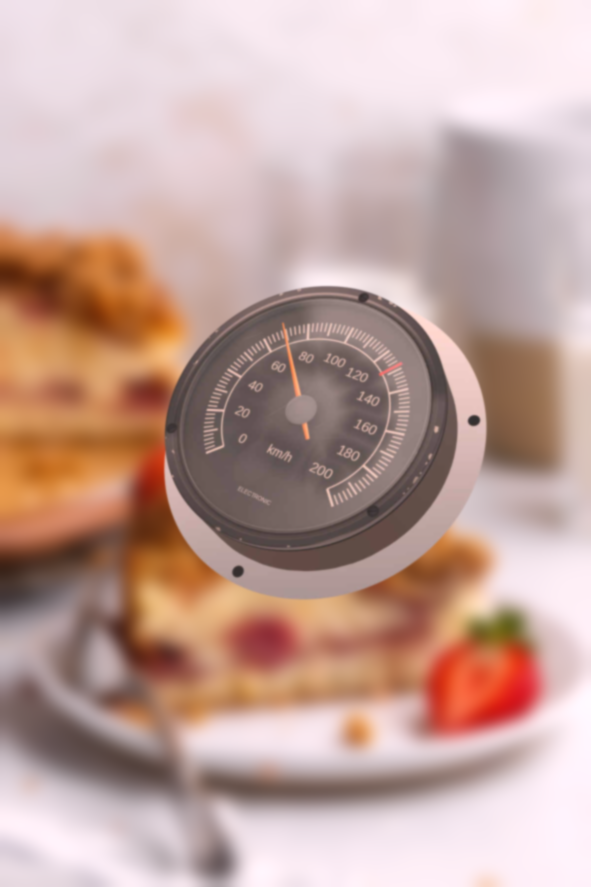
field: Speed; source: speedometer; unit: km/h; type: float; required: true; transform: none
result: 70 km/h
